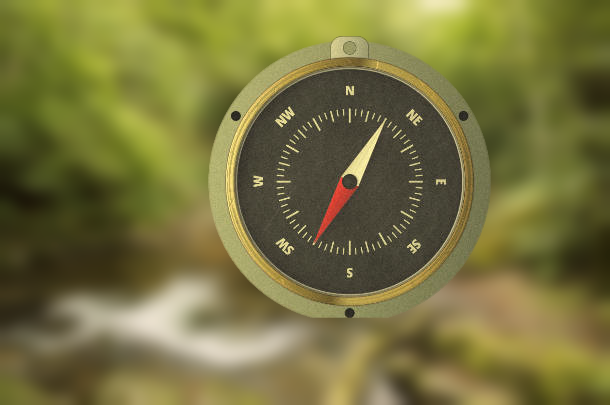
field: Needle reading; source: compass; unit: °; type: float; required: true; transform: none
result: 210 °
